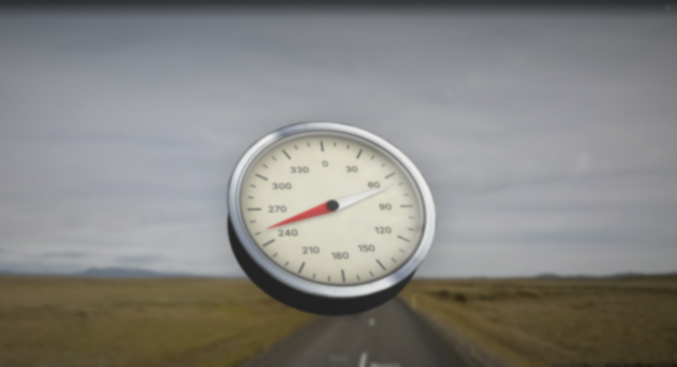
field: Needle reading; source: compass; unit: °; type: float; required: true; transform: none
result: 250 °
